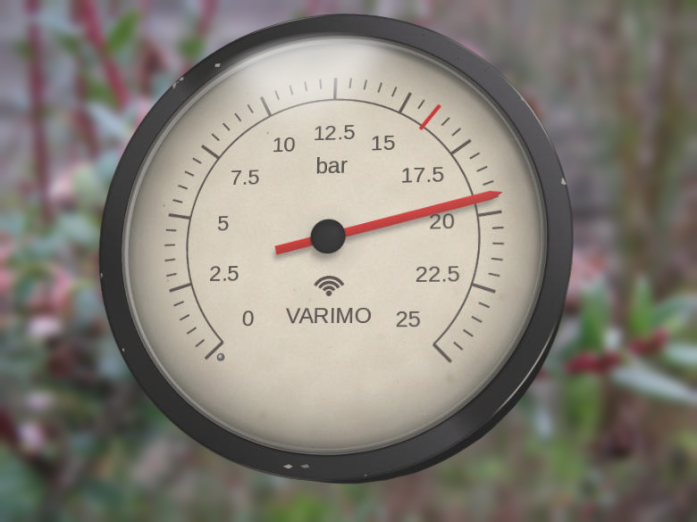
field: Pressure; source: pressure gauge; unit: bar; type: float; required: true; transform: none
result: 19.5 bar
